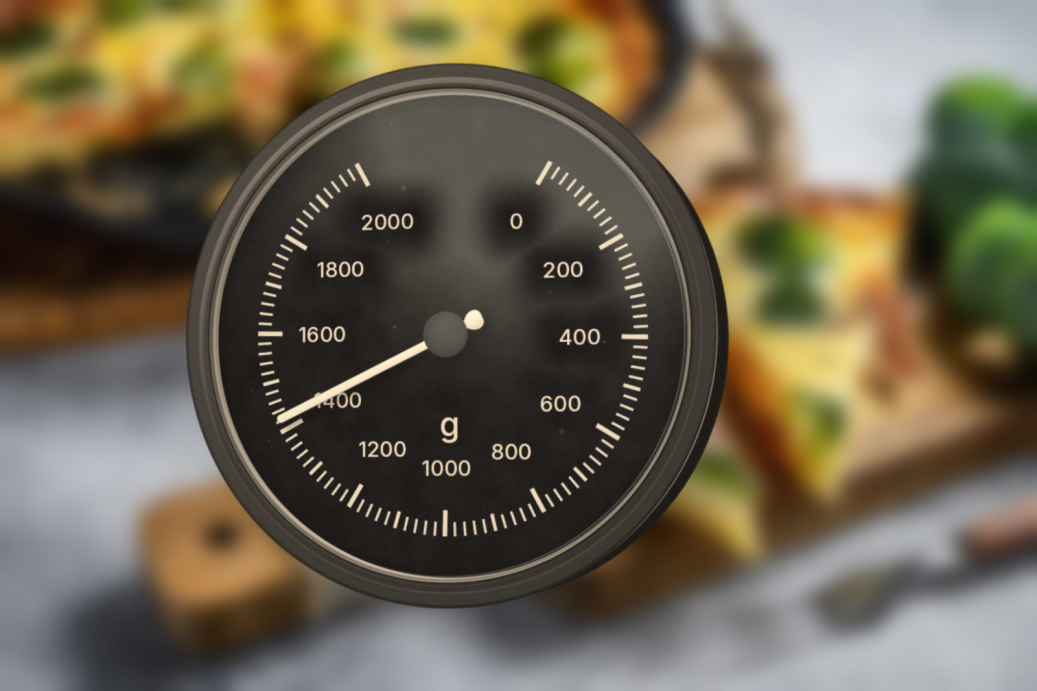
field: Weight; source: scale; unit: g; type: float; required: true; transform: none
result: 1420 g
